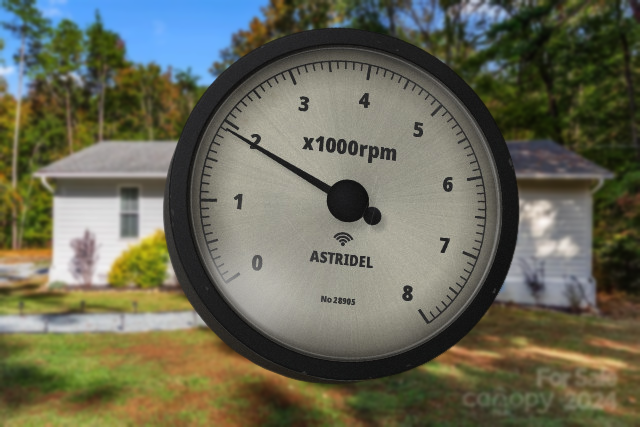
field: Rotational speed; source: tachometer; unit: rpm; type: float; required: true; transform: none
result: 1900 rpm
